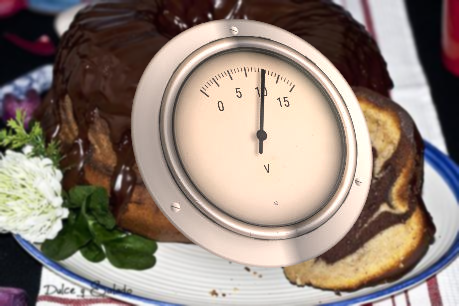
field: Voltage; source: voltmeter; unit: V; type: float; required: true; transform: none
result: 10 V
